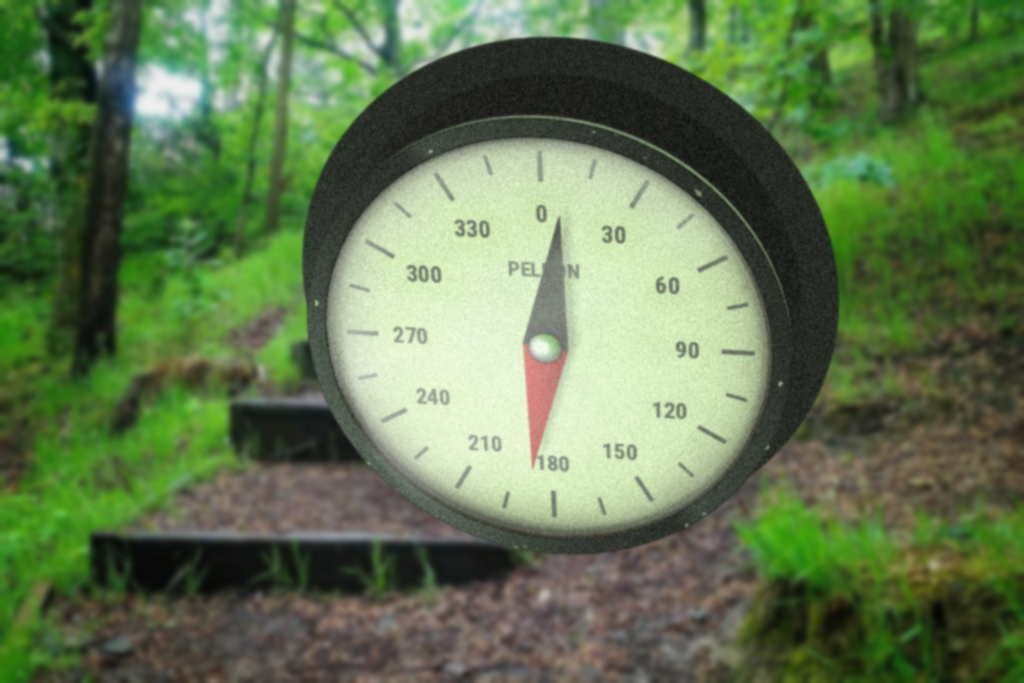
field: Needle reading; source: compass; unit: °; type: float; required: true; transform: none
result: 187.5 °
